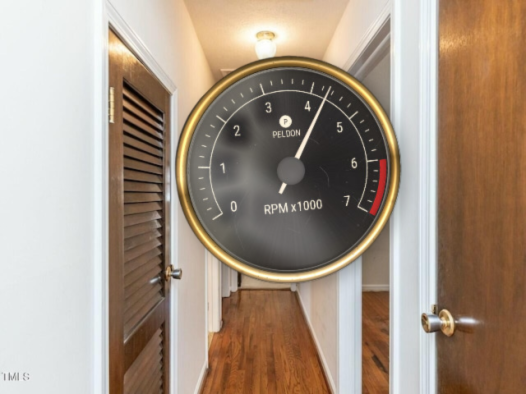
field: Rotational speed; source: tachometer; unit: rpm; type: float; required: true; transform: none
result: 4300 rpm
